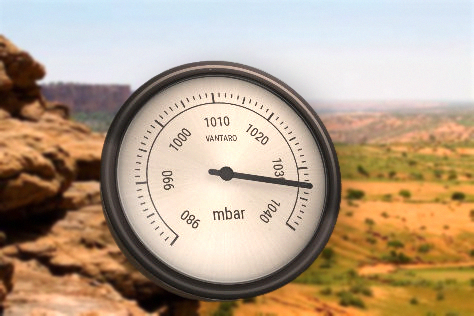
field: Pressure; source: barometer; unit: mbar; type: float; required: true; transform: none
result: 1033 mbar
